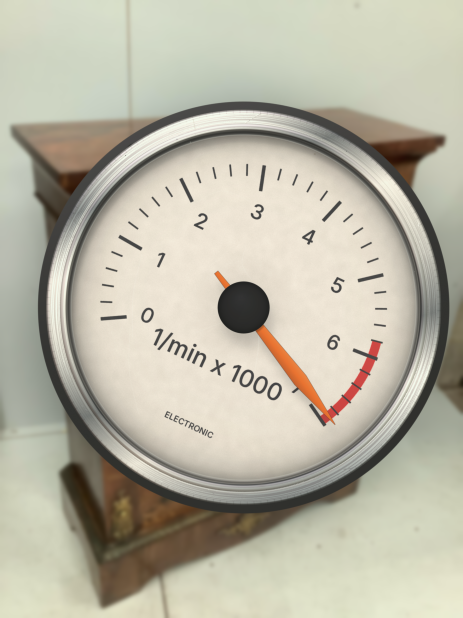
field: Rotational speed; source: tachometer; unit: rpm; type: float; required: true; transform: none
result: 6900 rpm
